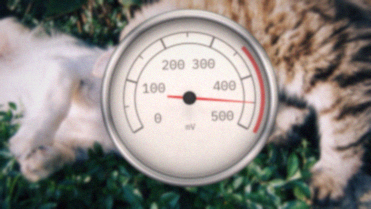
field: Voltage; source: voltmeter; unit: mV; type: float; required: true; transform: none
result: 450 mV
